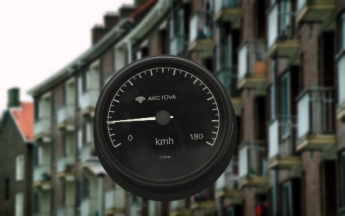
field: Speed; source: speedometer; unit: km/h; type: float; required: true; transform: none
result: 20 km/h
